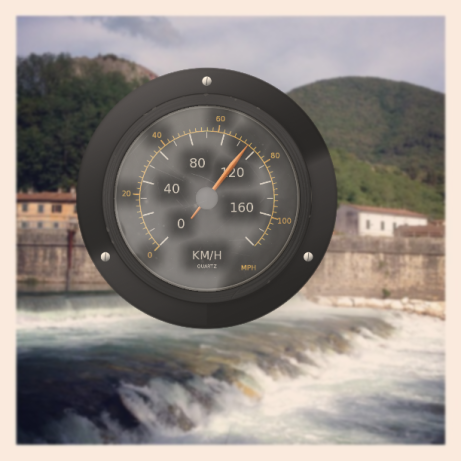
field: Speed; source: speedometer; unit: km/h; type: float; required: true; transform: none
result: 115 km/h
